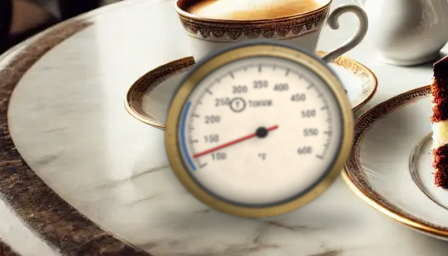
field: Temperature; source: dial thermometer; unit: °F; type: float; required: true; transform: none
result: 125 °F
